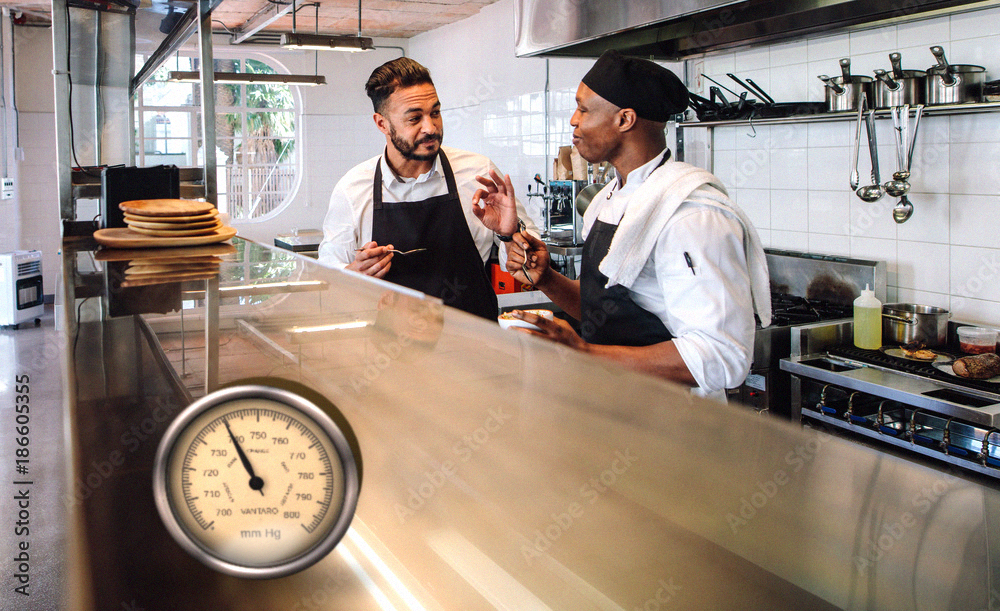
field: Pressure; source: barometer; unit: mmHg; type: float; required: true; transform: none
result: 740 mmHg
